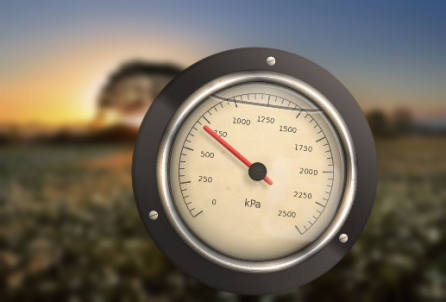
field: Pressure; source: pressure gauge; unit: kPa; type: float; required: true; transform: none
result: 700 kPa
